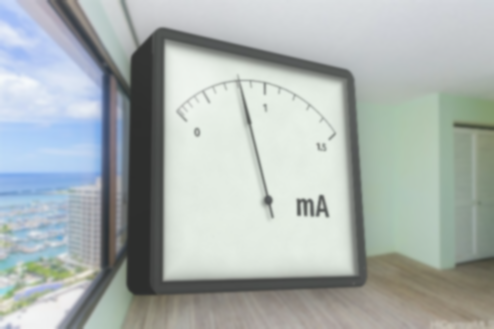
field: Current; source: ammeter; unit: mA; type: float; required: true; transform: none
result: 0.8 mA
